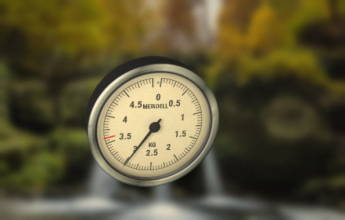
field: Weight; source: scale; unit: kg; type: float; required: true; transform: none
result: 3 kg
